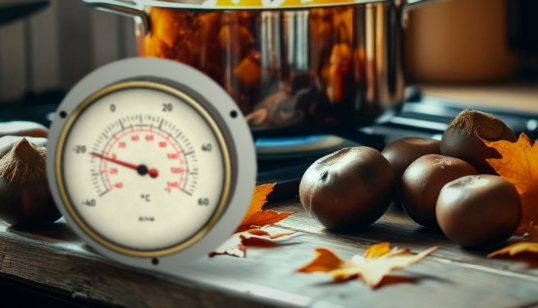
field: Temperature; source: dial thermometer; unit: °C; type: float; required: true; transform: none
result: -20 °C
